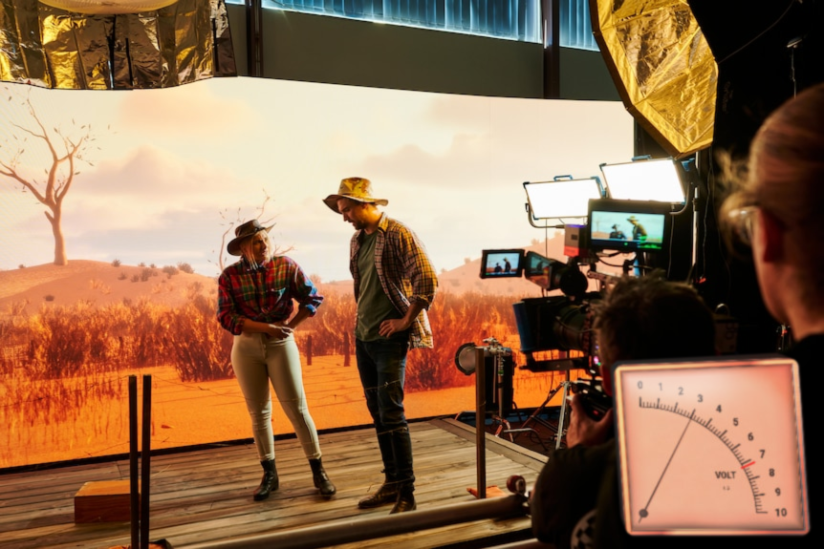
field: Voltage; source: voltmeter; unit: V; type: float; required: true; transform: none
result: 3 V
